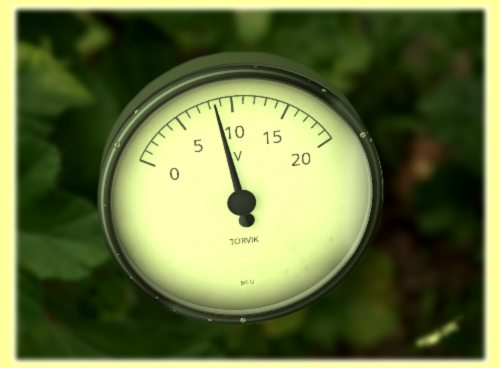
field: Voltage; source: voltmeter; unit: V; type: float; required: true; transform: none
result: 8.5 V
